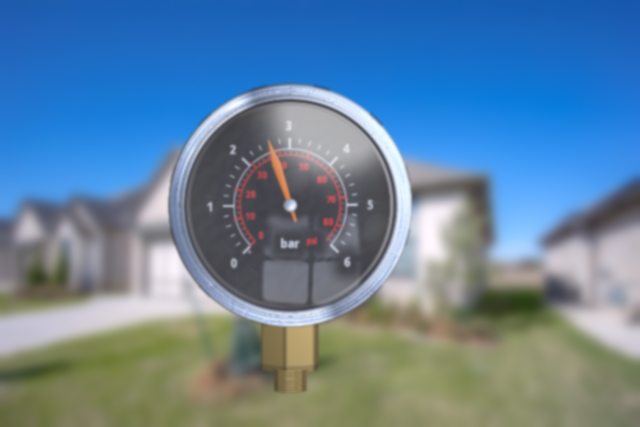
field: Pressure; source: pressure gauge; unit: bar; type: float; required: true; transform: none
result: 2.6 bar
